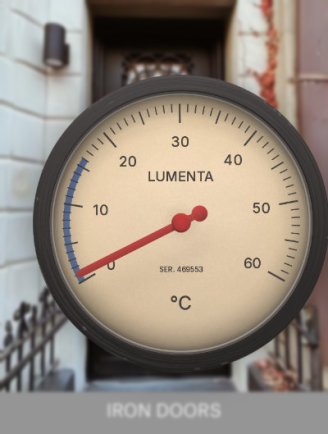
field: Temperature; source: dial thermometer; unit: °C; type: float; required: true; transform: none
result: 1 °C
